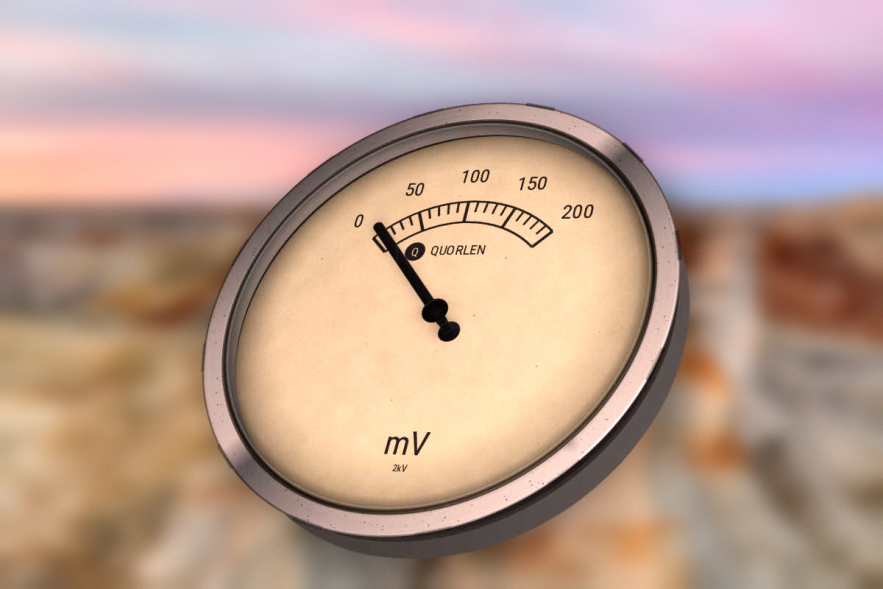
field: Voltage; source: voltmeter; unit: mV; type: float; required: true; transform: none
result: 10 mV
